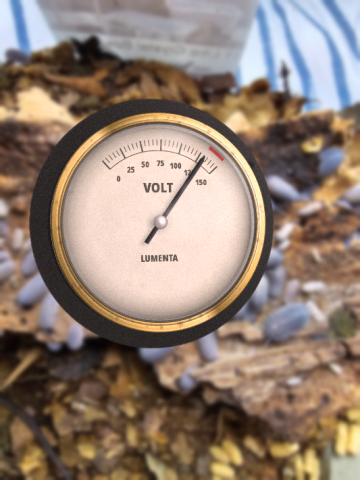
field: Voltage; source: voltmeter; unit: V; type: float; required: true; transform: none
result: 130 V
